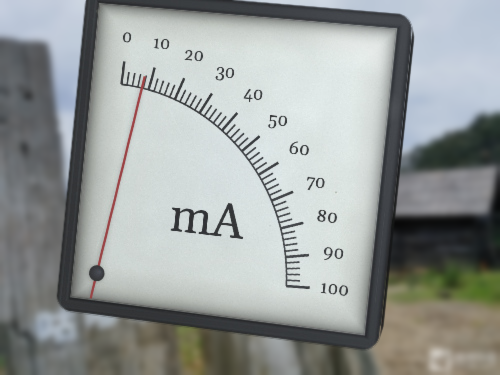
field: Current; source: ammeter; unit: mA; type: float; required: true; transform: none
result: 8 mA
